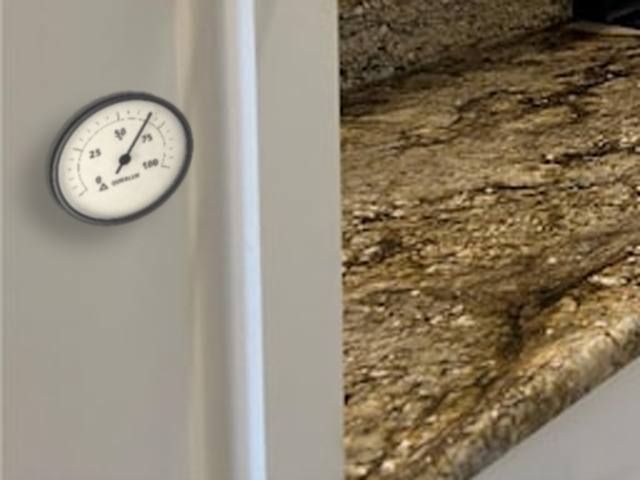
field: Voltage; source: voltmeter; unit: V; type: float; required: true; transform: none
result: 65 V
